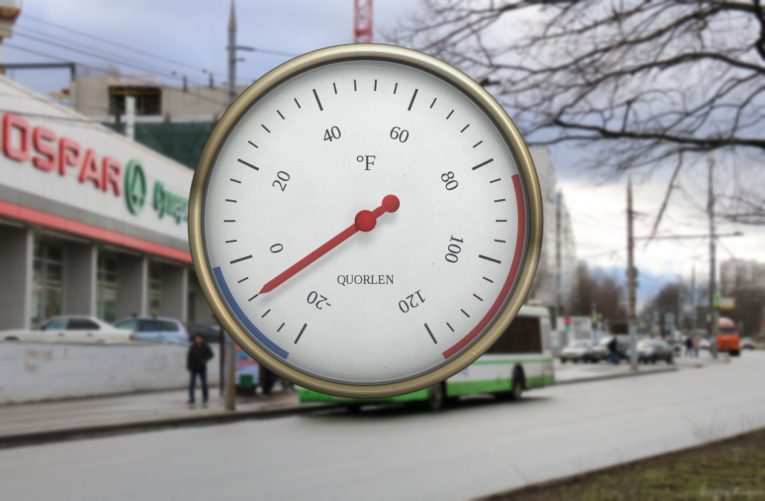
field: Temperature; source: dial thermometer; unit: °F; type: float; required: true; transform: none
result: -8 °F
